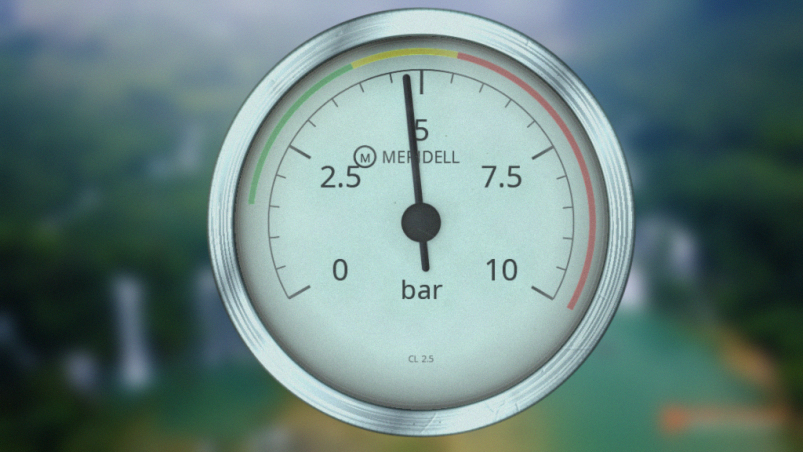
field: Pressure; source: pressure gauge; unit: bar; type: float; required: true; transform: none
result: 4.75 bar
